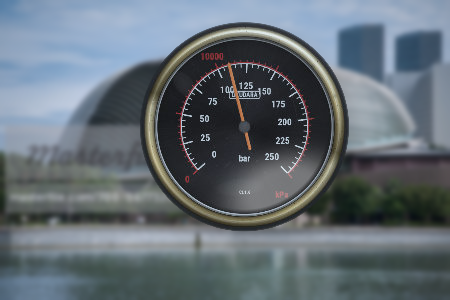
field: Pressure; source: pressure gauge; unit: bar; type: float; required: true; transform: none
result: 110 bar
